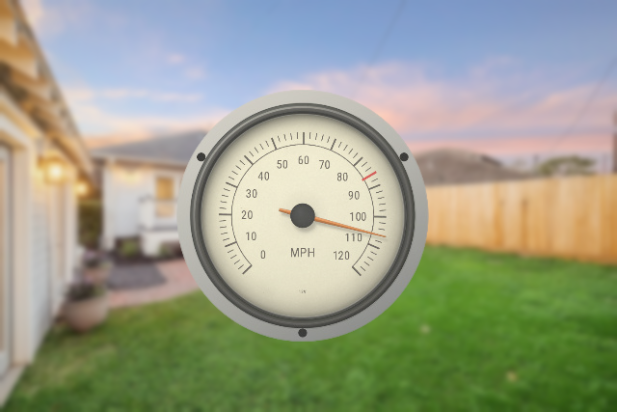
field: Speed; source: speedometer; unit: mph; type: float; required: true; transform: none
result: 106 mph
